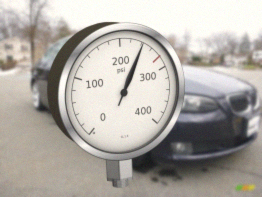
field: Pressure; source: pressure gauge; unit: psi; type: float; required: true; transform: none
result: 240 psi
